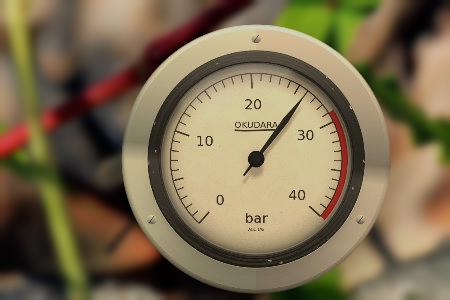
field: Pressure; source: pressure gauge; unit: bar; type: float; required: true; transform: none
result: 26 bar
